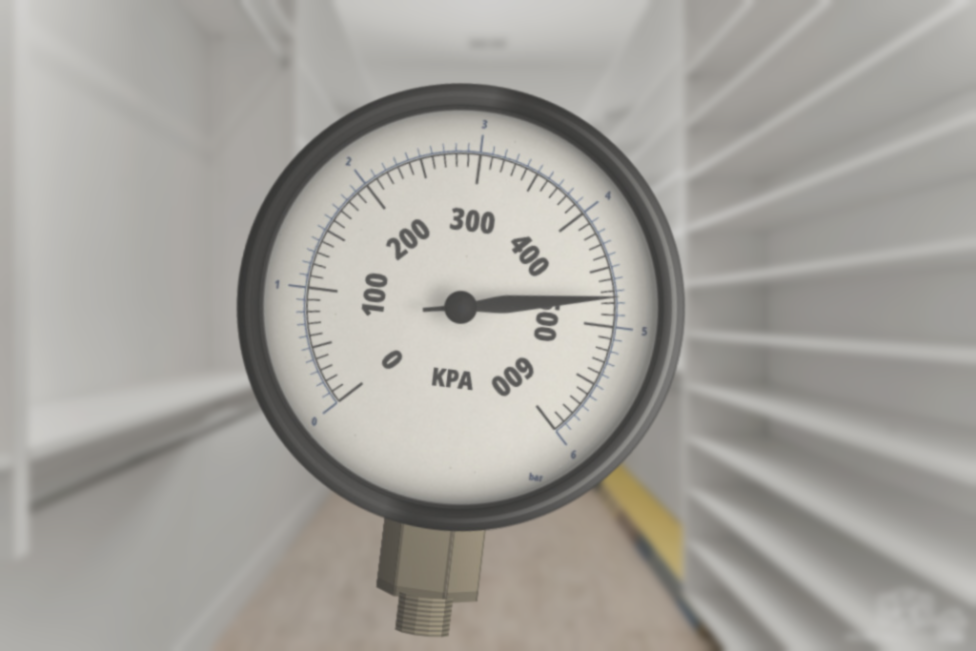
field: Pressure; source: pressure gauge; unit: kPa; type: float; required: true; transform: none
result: 475 kPa
